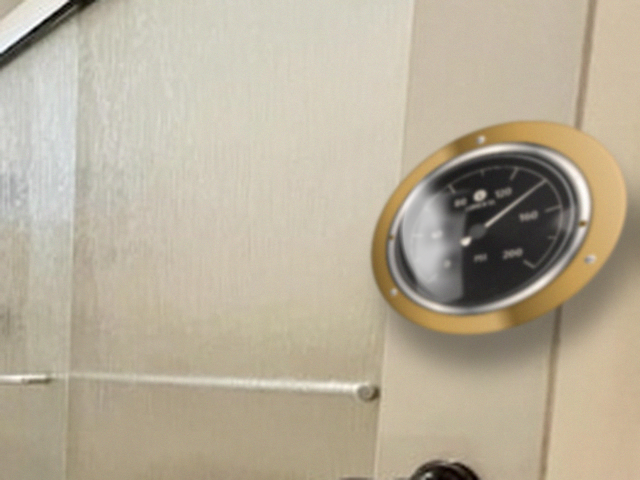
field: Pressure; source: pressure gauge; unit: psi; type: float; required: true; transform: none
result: 140 psi
